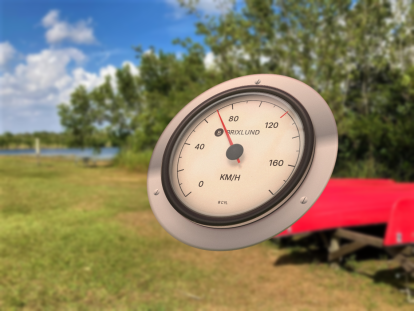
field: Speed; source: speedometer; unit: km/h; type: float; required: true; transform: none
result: 70 km/h
